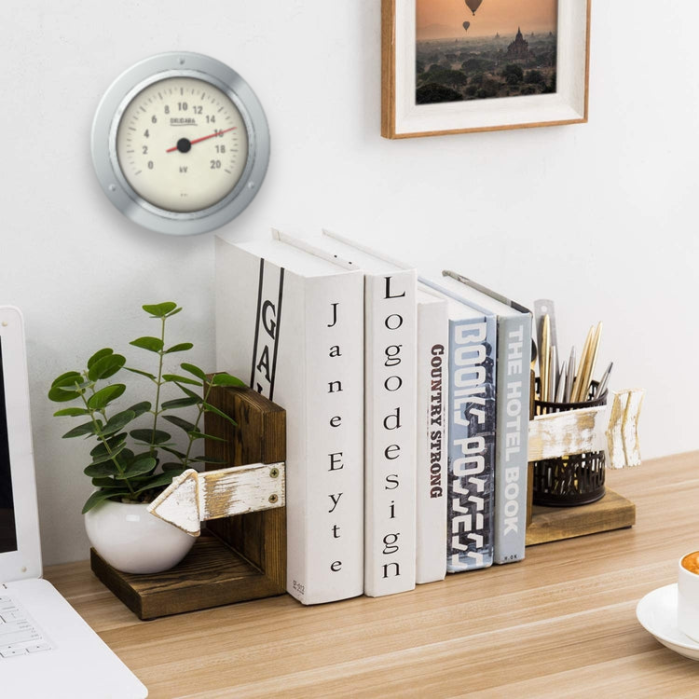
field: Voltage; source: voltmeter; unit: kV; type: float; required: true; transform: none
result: 16 kV
